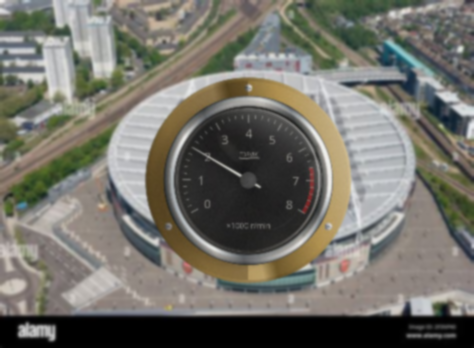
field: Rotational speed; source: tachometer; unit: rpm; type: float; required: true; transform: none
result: 2000 rpm
